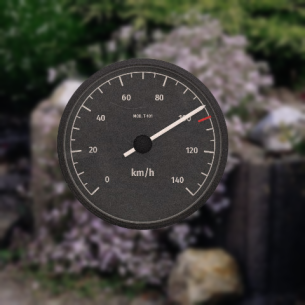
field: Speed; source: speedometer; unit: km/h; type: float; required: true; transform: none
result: 100 km/h
